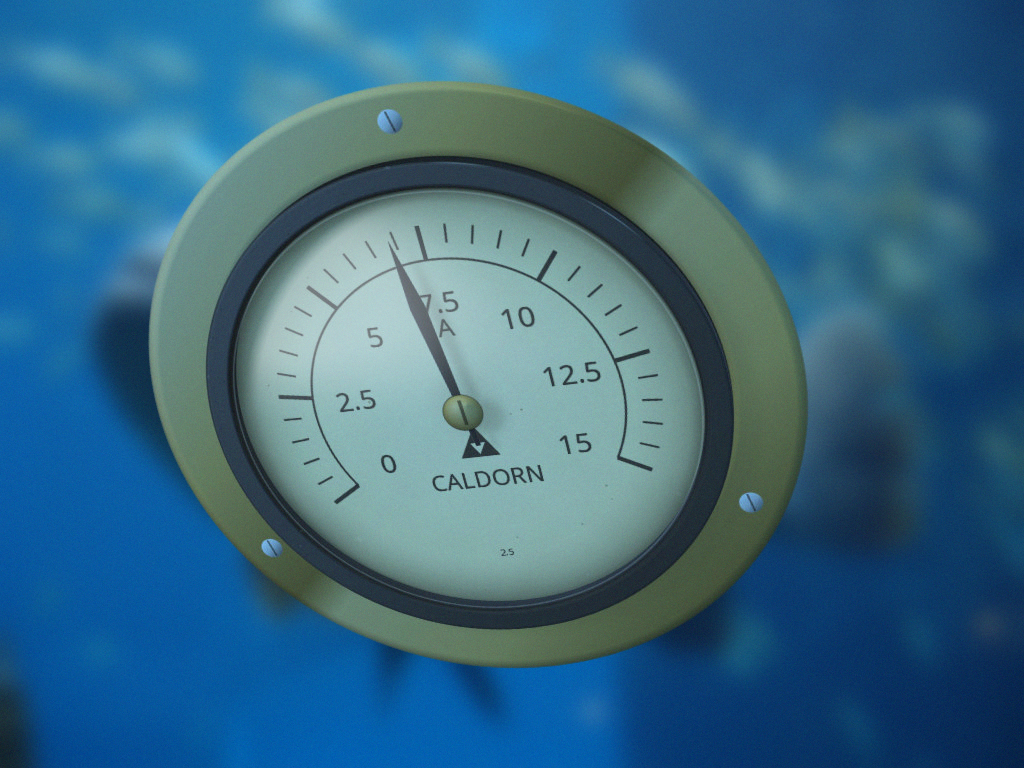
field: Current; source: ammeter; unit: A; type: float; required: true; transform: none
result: 7 A
